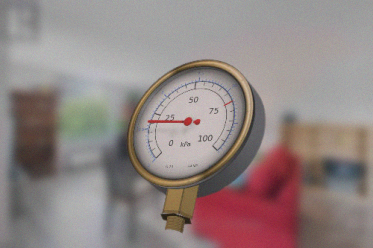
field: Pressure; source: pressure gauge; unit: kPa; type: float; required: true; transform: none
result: 20 kPa
